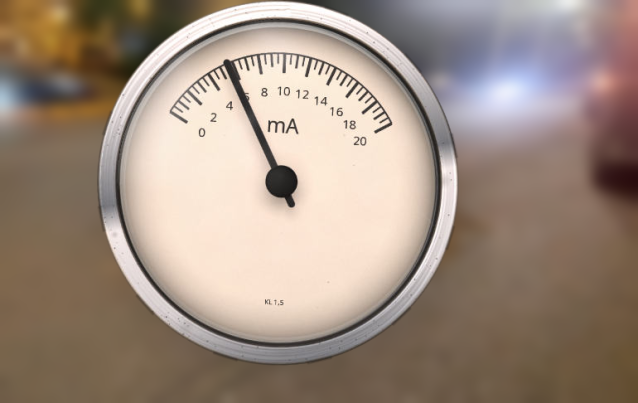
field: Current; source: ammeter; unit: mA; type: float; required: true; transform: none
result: 5.5 mA
